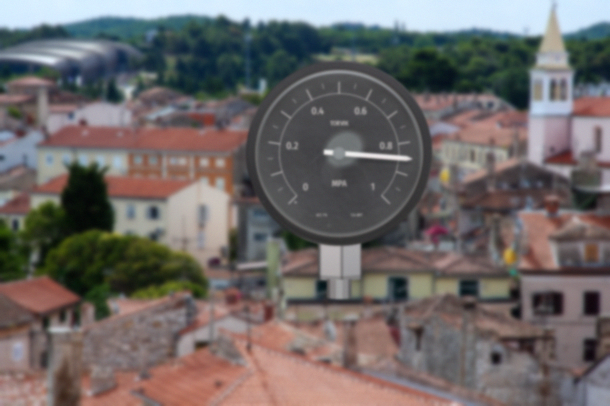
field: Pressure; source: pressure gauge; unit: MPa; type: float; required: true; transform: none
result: 0.85 MPa
